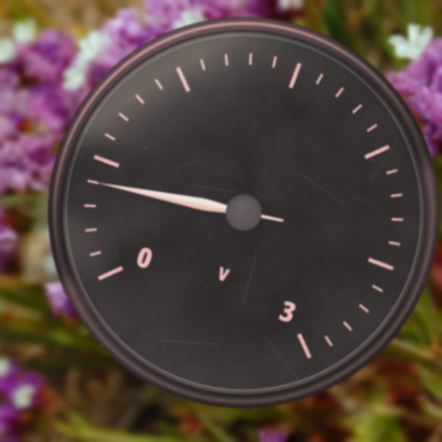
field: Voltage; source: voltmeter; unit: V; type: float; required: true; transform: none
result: 0.4 V
